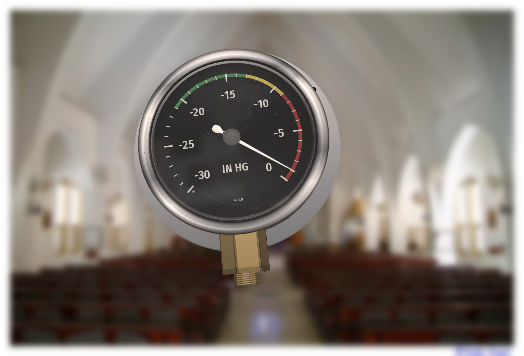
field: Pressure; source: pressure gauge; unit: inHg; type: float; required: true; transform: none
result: -1 inHg
